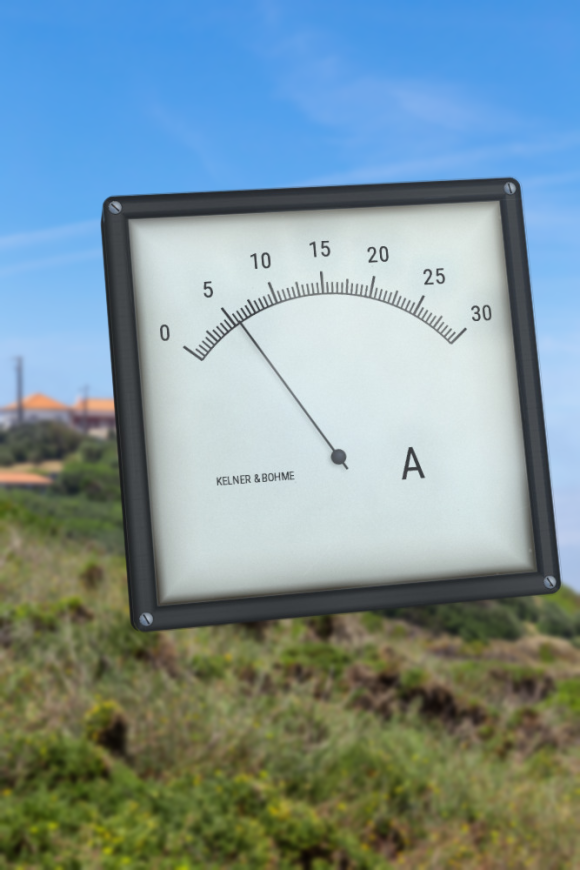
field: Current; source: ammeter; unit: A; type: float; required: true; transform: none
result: 5.5 A
